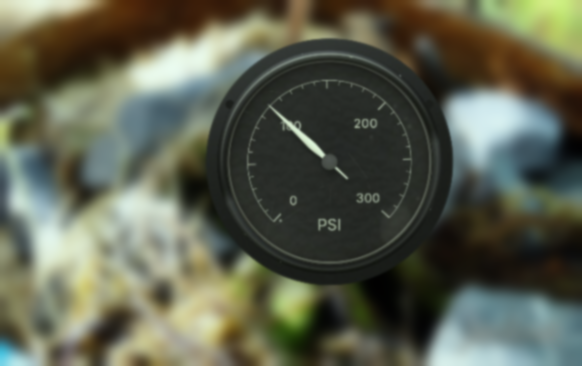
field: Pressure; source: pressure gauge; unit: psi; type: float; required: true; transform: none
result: 100 psi
